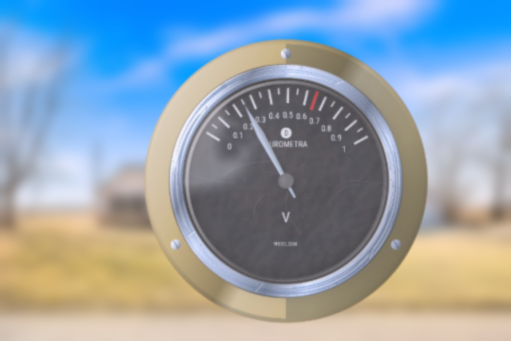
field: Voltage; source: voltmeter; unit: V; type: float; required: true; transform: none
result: 0.25 V
